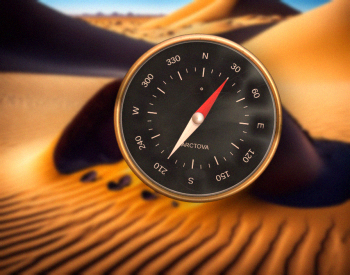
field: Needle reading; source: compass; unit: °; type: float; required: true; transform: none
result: 30 °
